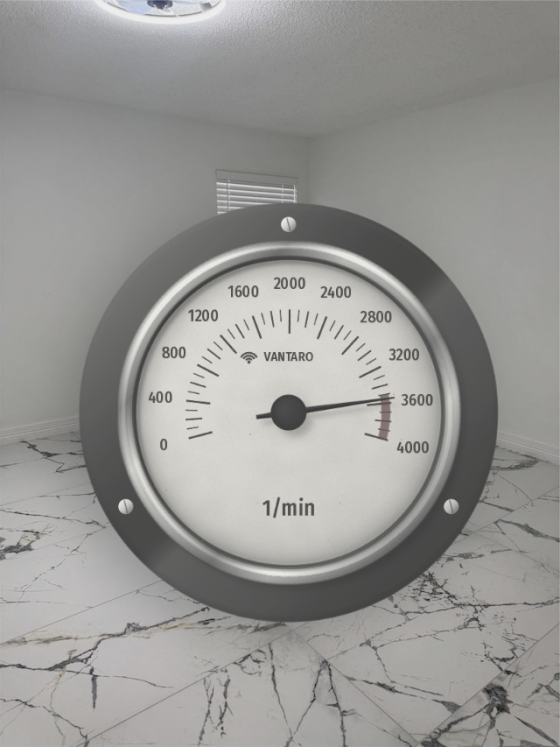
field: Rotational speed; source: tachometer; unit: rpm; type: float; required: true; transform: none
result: 3550 rpm
